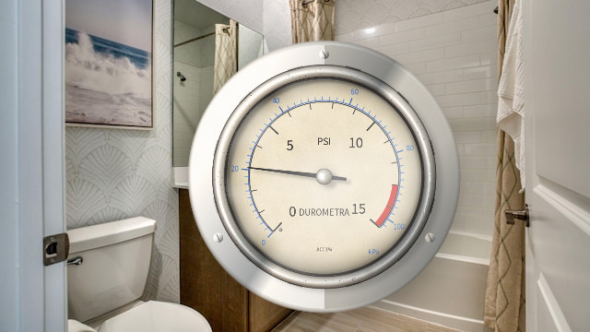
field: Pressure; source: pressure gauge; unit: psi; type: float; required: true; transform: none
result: 3 psi
